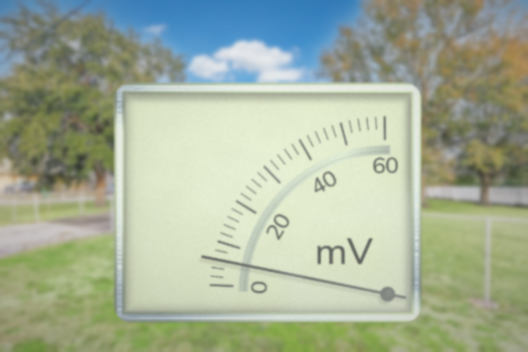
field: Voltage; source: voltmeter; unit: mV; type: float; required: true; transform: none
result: 6 mV
